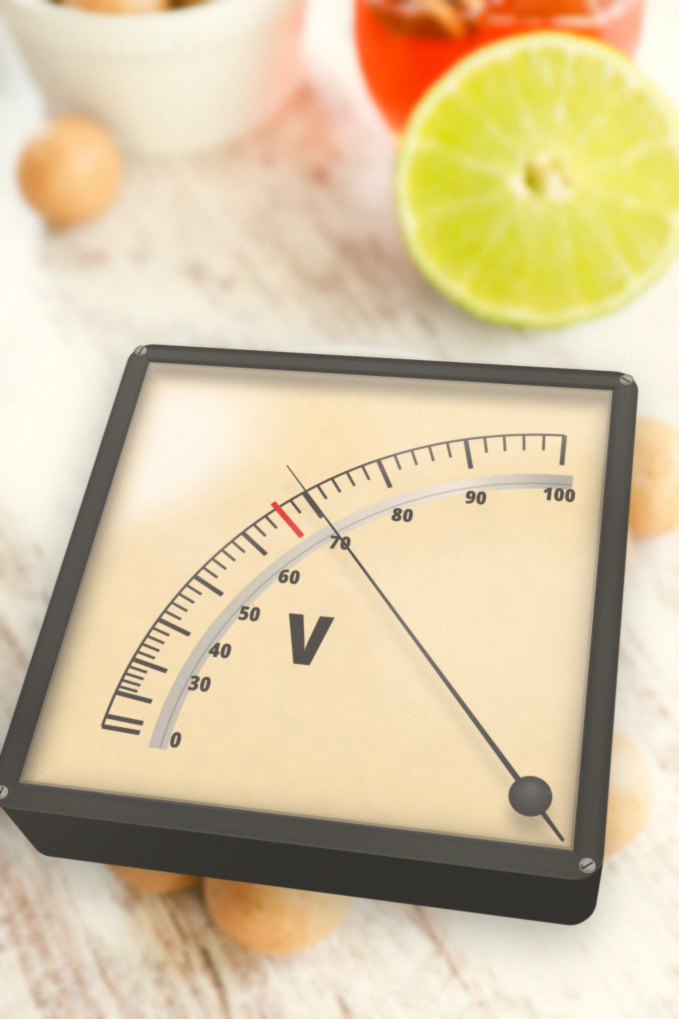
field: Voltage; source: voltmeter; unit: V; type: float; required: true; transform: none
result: 70 V
